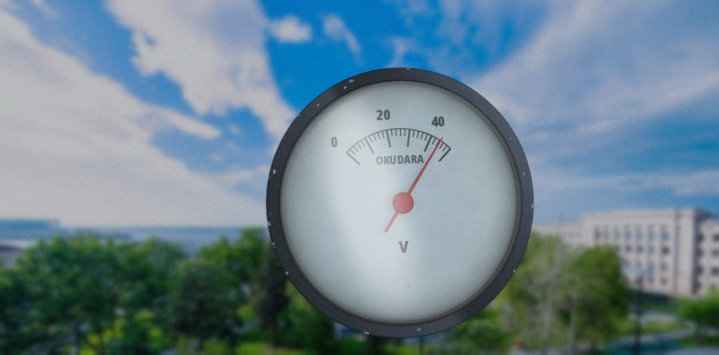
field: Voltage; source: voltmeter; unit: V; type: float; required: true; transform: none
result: 44 V
